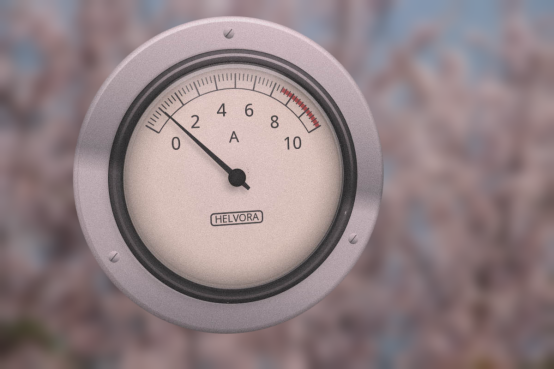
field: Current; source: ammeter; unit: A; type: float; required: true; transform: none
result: 1 A
